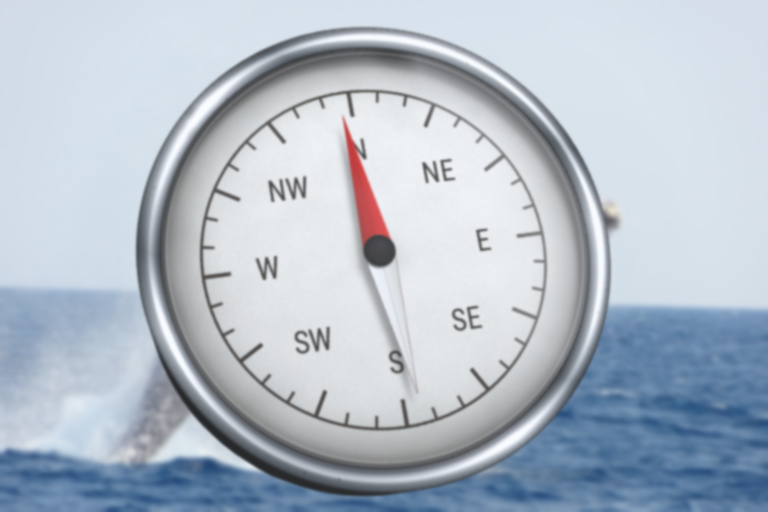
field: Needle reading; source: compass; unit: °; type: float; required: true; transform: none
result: 355 °
